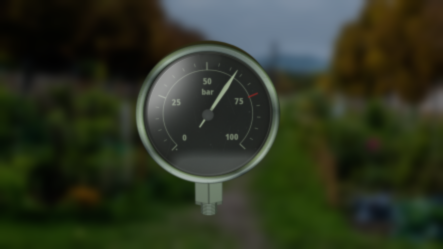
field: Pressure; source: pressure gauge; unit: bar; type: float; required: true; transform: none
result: 62.5 bar
